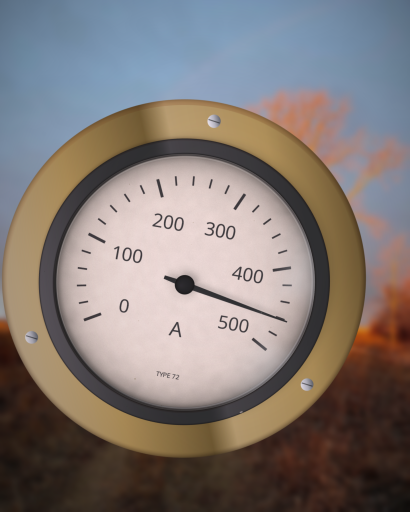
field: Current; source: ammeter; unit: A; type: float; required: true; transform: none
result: 460 A
